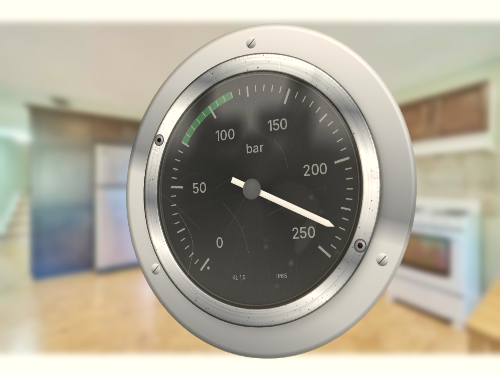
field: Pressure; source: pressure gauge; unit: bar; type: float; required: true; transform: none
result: 235 bar
